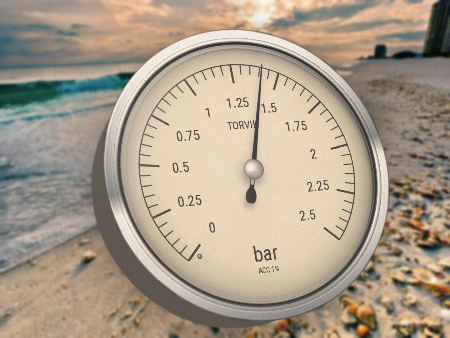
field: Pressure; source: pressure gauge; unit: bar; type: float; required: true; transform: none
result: 1.4 bar
